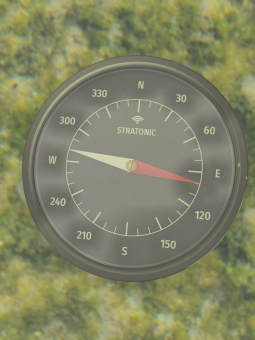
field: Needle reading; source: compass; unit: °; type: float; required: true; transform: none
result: 100 °
